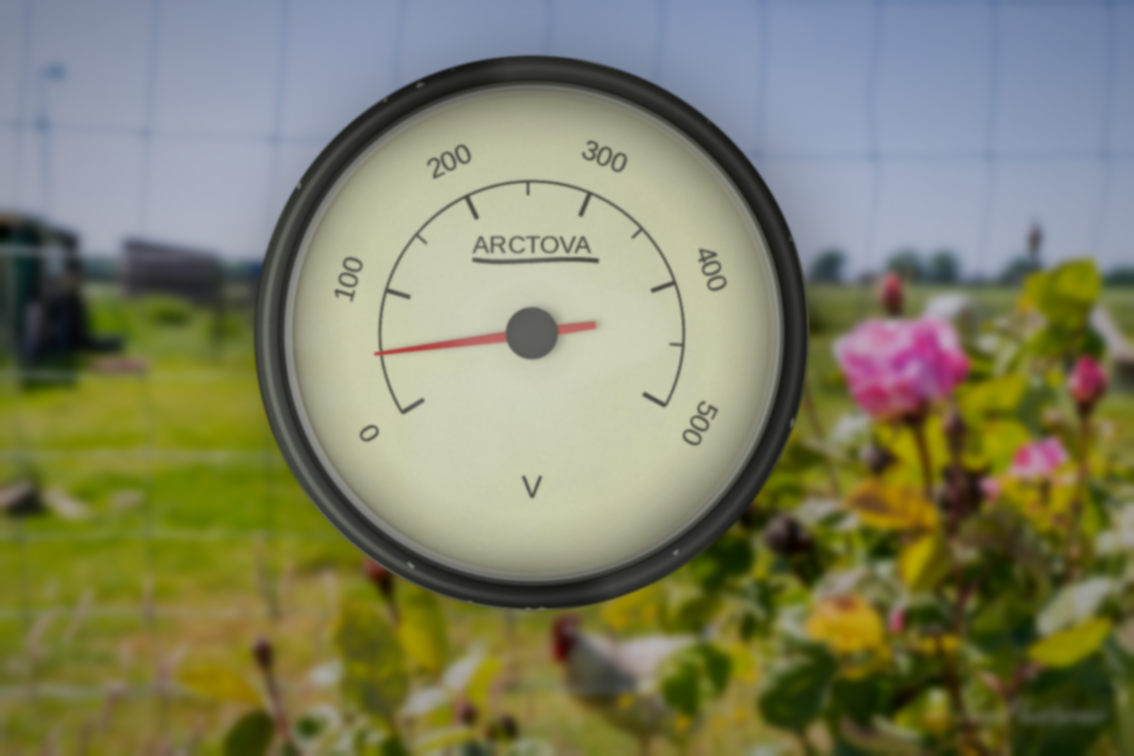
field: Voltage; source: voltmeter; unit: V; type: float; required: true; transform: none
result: 50 V
